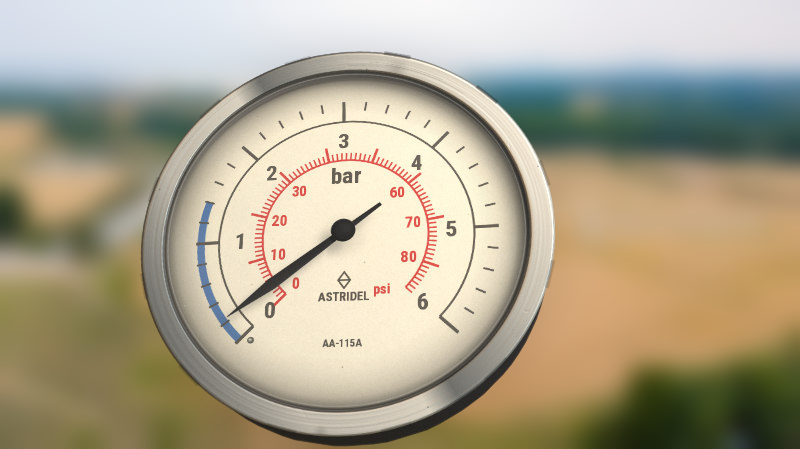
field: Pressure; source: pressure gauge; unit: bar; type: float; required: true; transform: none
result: 0.2 bar
